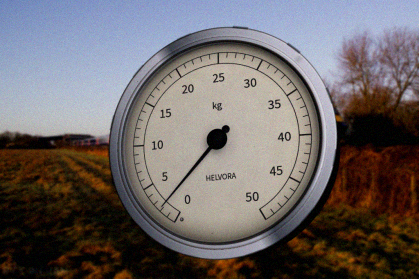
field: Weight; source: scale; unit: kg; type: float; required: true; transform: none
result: 2 kg
